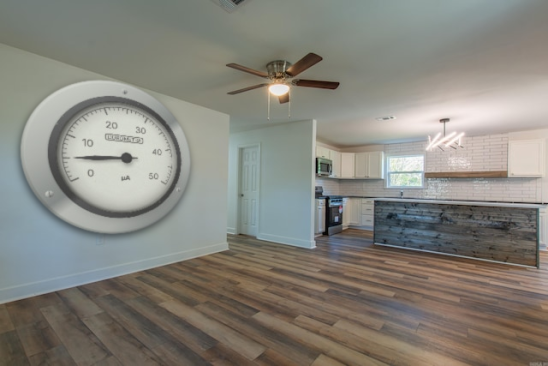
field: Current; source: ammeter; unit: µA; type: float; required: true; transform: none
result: 5 µA
